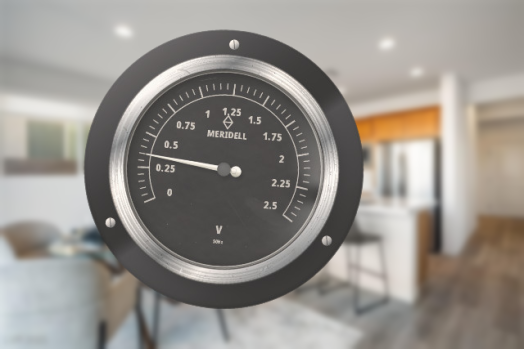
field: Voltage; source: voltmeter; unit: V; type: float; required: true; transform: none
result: 0.35 V
